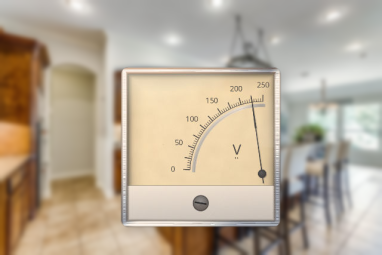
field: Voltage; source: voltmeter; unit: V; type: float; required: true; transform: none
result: 225 V
